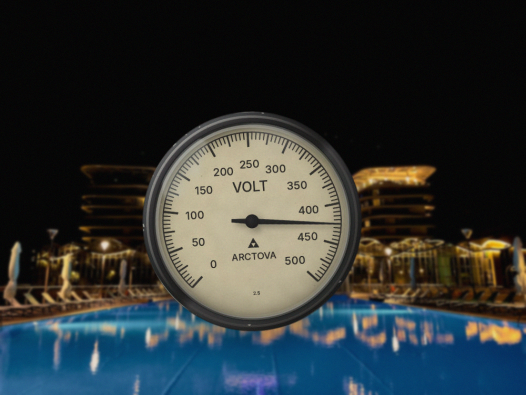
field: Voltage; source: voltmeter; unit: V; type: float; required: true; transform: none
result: 425 V
